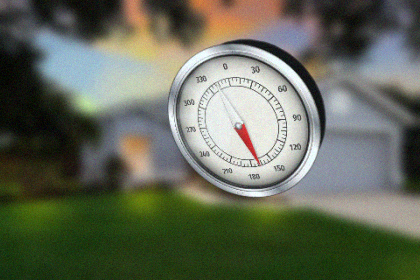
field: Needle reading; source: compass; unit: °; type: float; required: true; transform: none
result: 165 °
